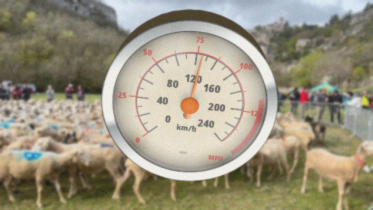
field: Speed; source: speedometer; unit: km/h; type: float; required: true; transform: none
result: 125 km/h
